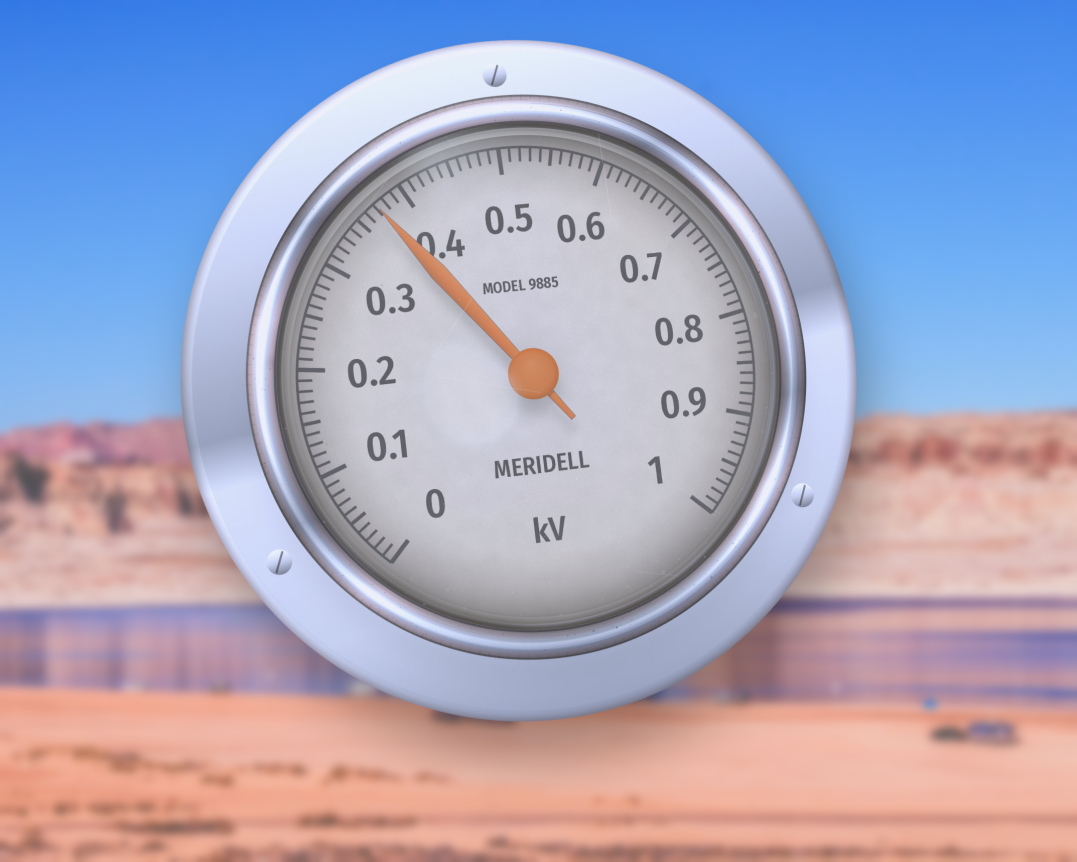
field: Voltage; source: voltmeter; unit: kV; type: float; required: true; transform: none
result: 0.37 kV
